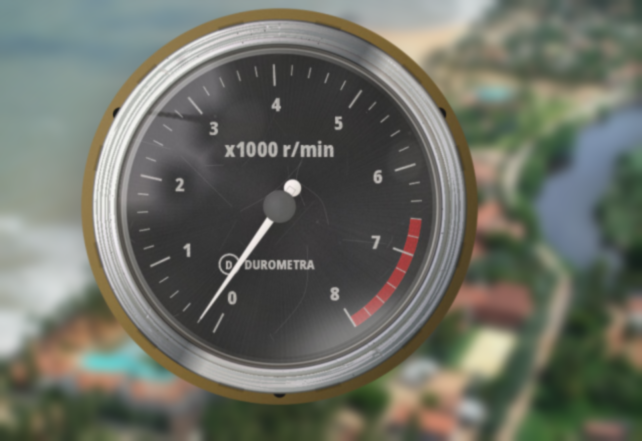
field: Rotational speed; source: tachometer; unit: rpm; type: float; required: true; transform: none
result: 200 rpm
